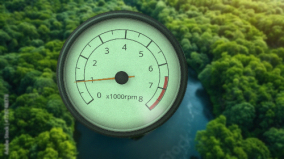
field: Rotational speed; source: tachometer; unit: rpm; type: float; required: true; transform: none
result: 1000 rpm
